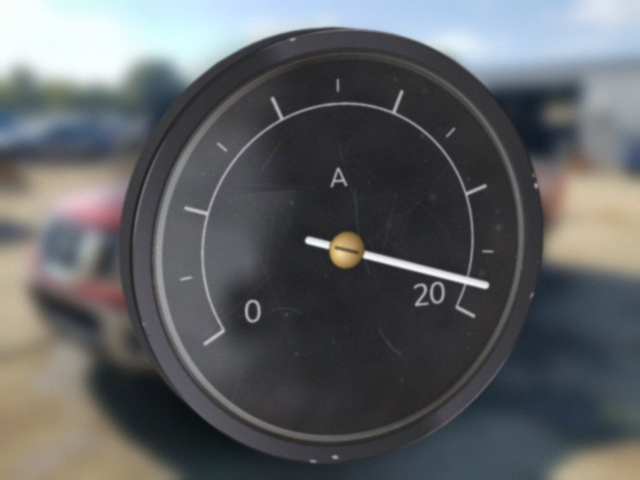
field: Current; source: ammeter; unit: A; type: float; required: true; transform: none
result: 19 A
